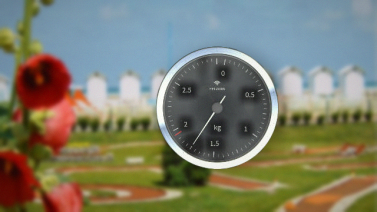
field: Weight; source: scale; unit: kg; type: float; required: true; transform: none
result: 1.75 kg
